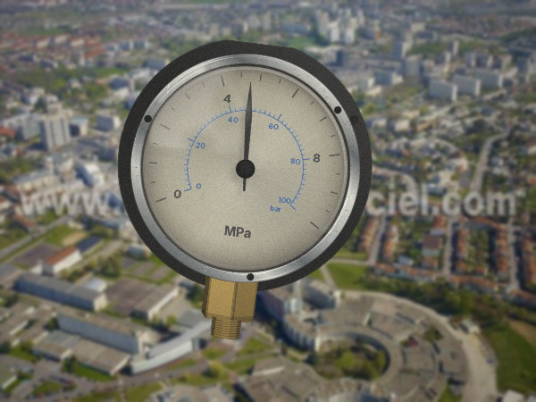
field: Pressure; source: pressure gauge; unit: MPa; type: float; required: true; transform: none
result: 4.75 MPa
